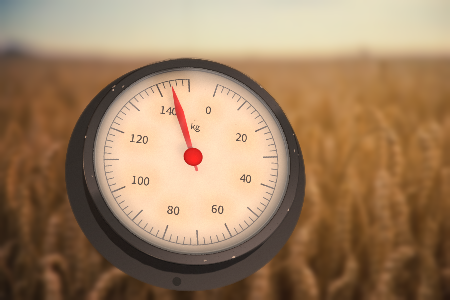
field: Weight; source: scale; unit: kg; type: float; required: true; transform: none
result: 144 kg
